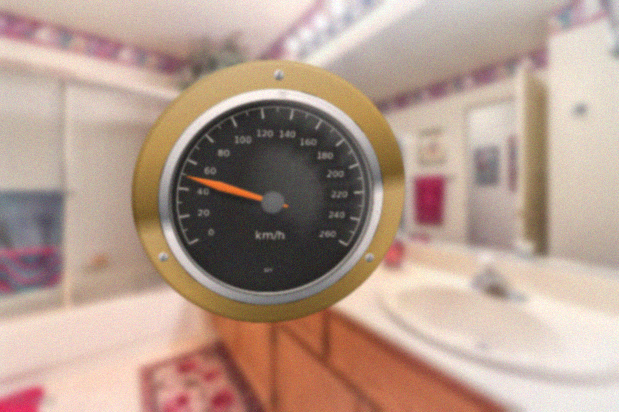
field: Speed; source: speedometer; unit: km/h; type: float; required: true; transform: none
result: 50 km/h
